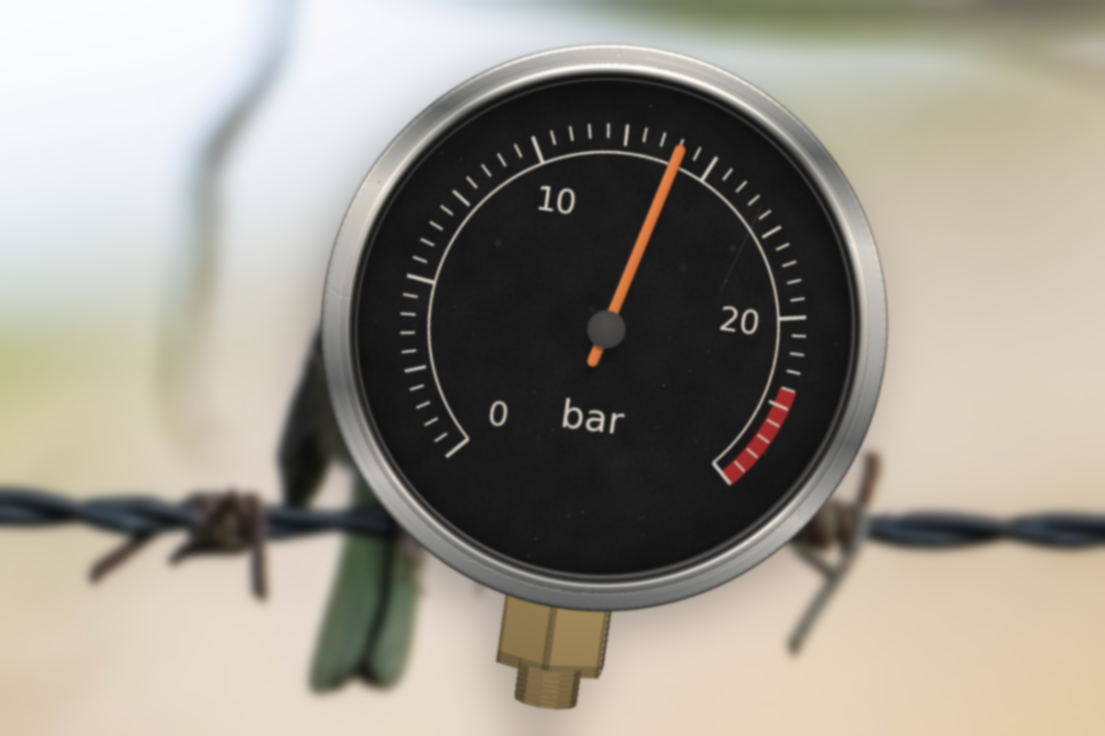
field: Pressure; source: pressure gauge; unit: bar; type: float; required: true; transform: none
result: 14 bar
